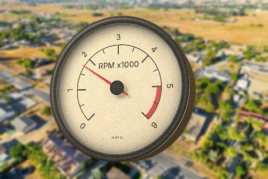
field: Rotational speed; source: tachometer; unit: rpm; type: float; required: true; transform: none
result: 1750 rpm
